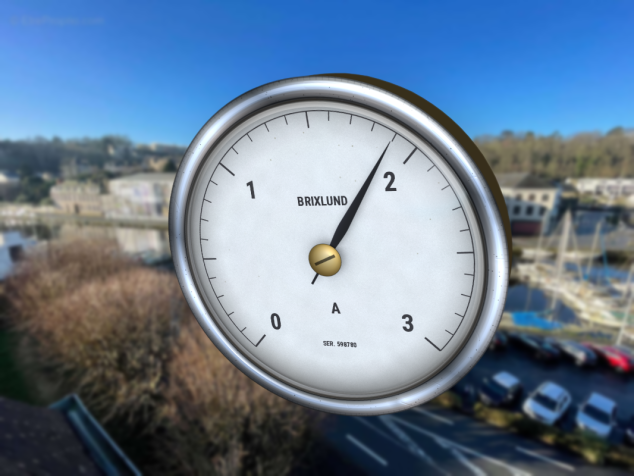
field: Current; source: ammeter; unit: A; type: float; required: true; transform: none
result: 1.9 A
